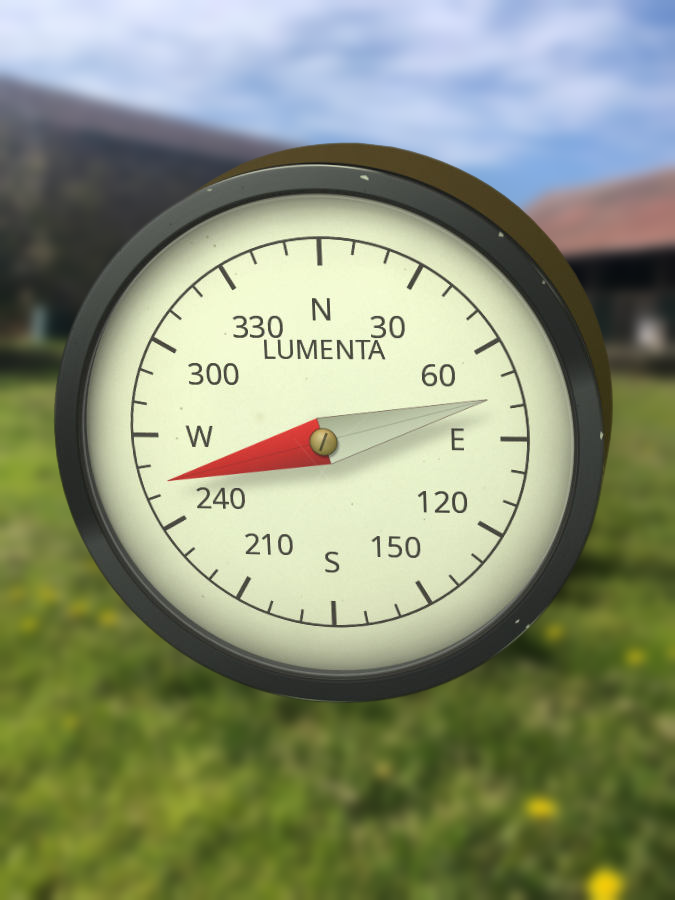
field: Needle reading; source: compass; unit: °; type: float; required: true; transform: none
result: 255 °
